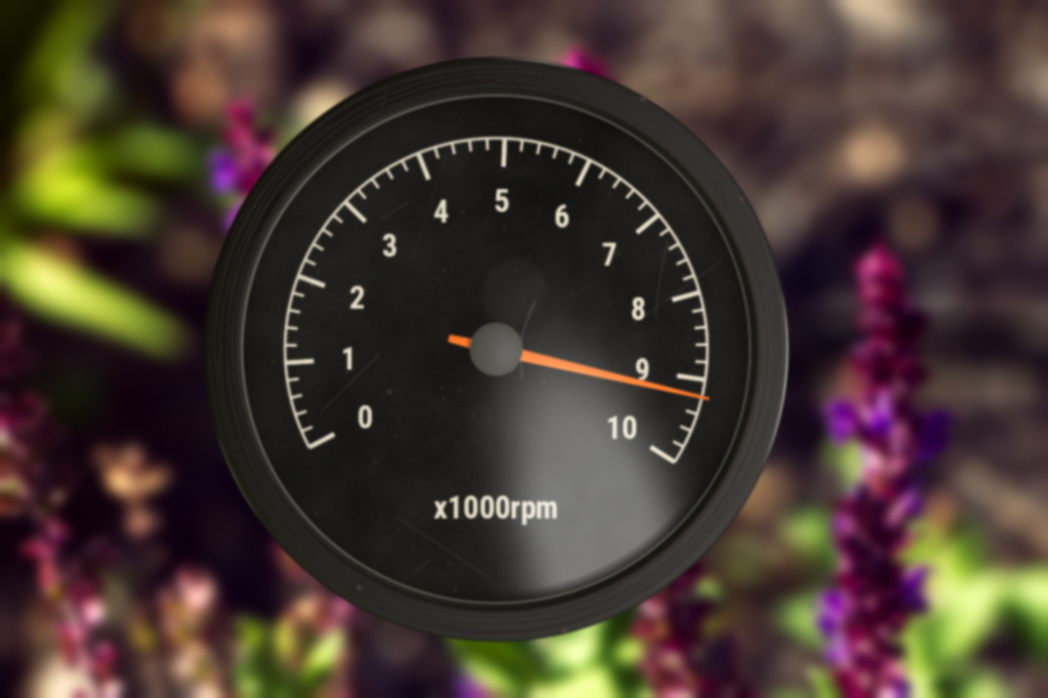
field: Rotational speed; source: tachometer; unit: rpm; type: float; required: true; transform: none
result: 9200 rpm
